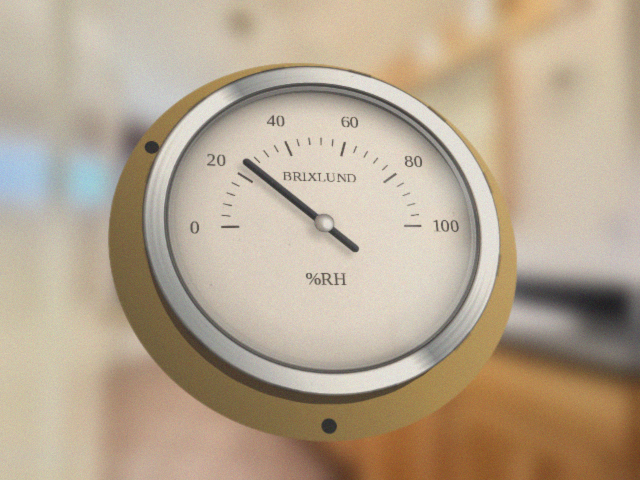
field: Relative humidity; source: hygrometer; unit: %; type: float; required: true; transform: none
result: 24 %
